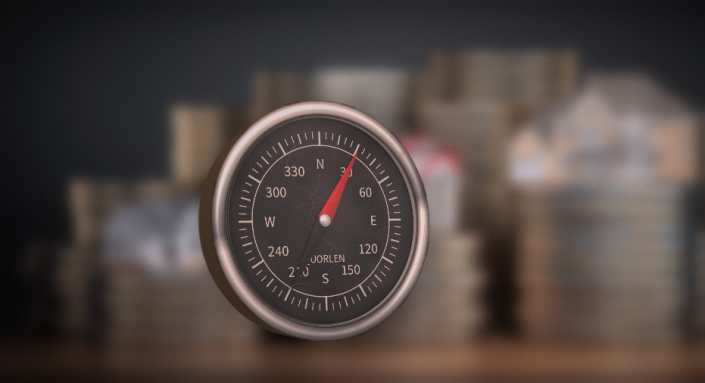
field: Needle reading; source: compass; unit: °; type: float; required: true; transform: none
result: 30 °
